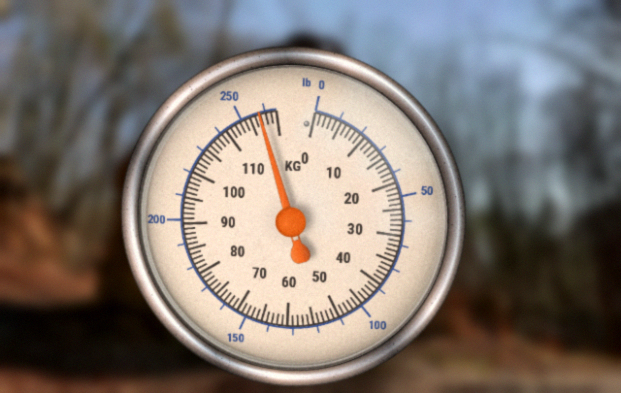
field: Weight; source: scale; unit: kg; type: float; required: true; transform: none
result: 117 kg
